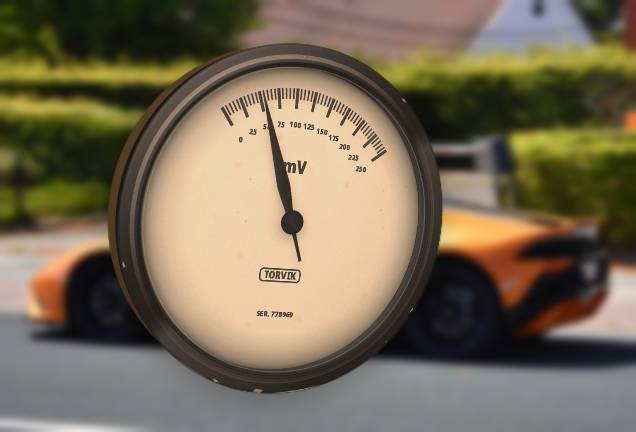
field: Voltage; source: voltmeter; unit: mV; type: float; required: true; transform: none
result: 50 mV
